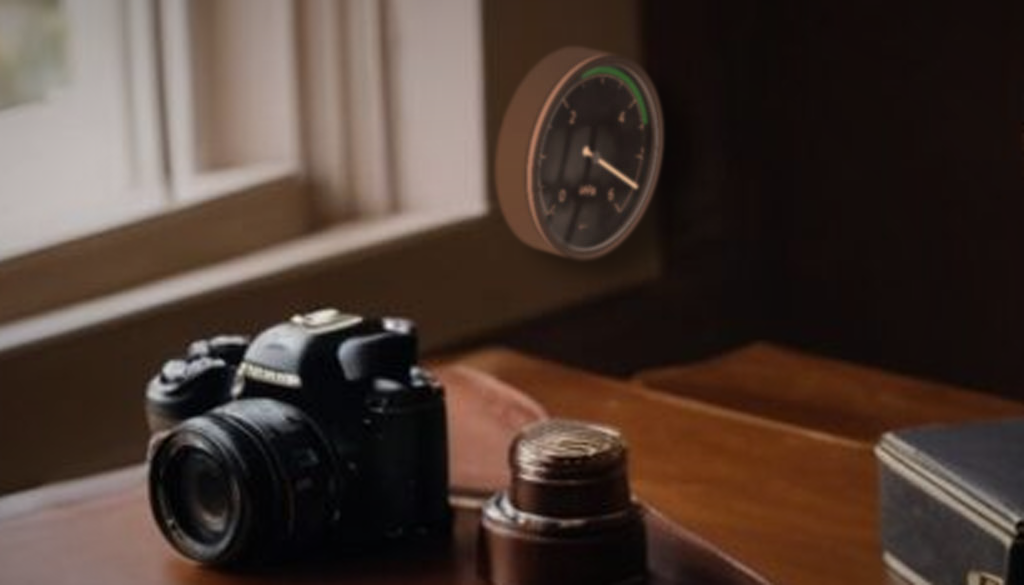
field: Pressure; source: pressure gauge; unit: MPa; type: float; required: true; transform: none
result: 5.5 MPa
